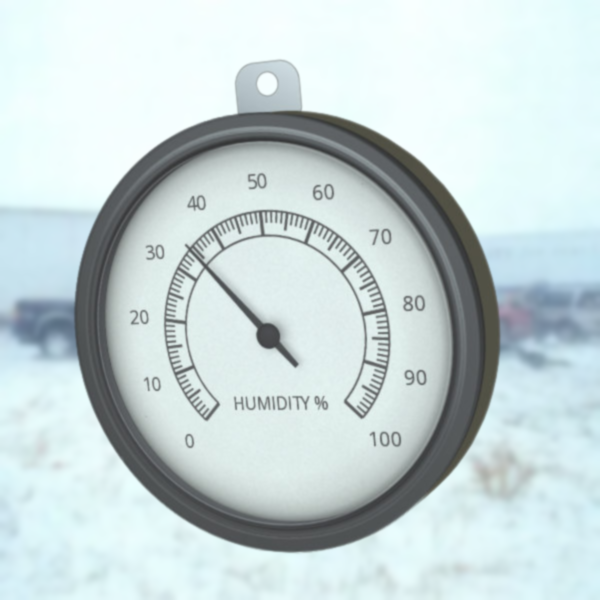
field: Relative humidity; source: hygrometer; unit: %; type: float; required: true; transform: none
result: 35 %
